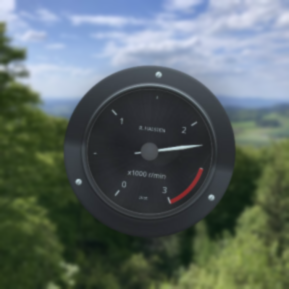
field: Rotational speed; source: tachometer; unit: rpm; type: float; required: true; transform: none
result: 2250 rpm
